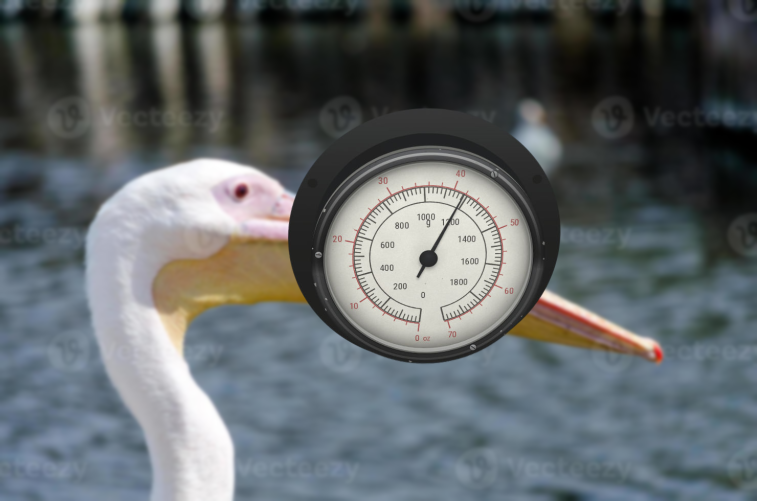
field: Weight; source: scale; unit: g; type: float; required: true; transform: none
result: 1180 g
